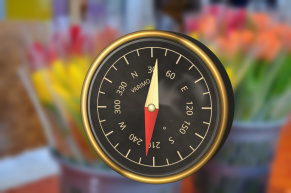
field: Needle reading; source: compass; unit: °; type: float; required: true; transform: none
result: 217.5 °
